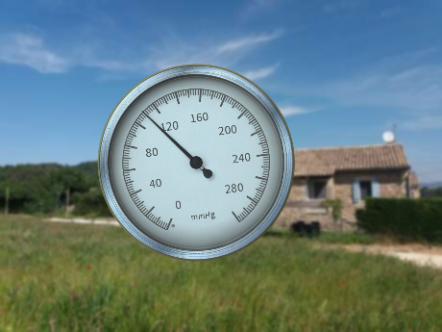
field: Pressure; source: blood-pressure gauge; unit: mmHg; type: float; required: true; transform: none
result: 110 mmHg
